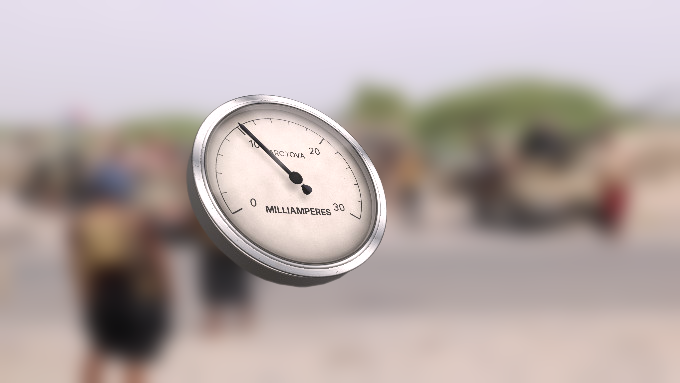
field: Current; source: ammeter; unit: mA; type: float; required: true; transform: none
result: 10 mA
